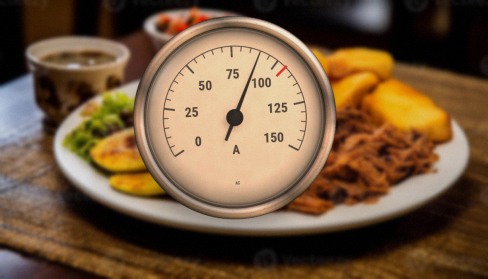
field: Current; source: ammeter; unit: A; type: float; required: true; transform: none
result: 90 A
